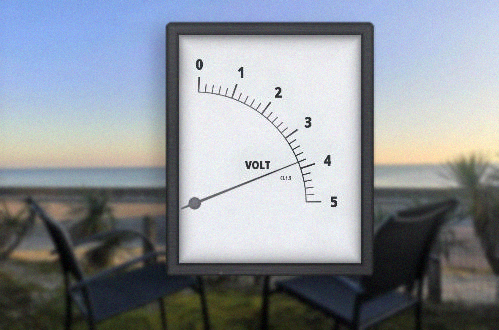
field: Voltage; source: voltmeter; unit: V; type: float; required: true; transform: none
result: 3.8 V
